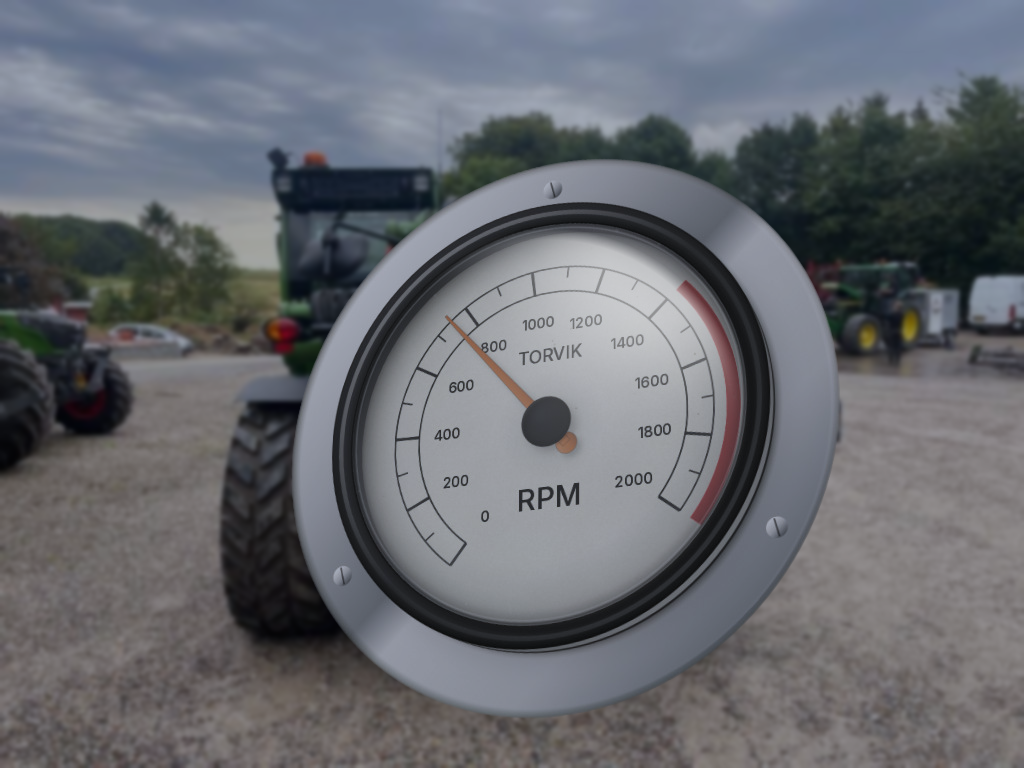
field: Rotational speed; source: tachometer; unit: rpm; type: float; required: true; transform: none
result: 750 rpm
